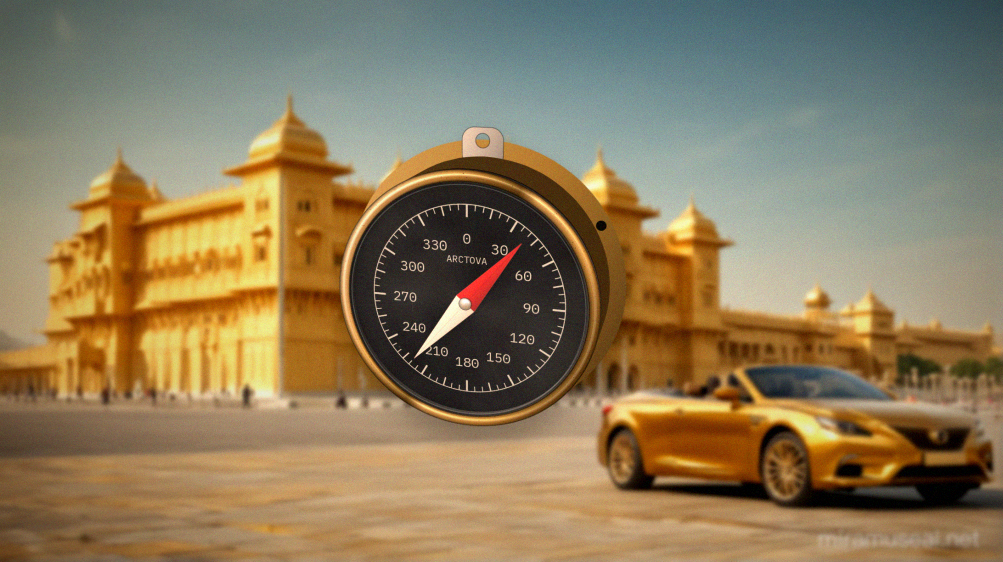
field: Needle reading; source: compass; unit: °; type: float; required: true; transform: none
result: 40 °
